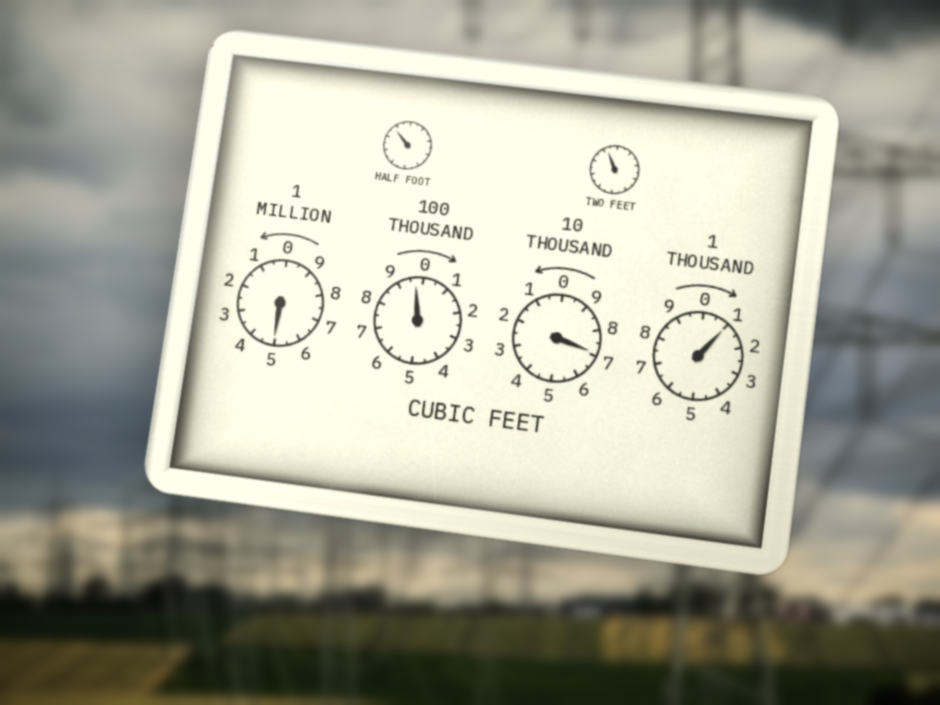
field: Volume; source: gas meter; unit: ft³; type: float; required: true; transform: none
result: 497100 ft³
